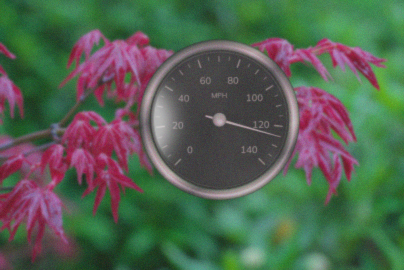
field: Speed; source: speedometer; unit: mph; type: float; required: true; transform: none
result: 125 mph
